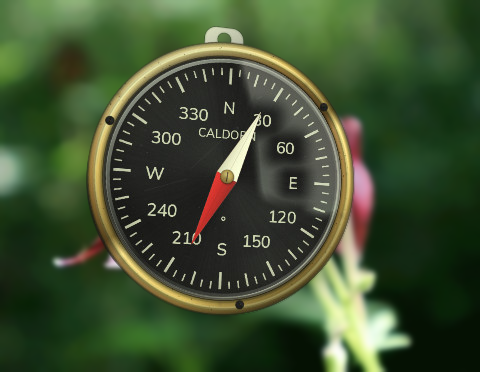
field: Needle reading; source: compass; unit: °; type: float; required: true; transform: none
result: 205 °
